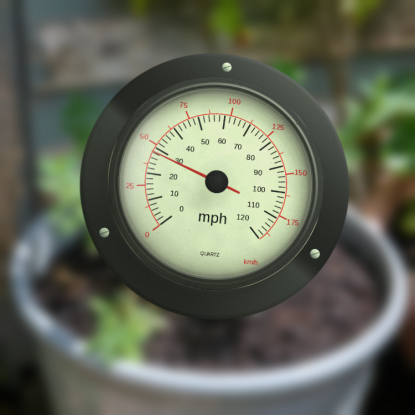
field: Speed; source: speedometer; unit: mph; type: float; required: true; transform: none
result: 28 mph
